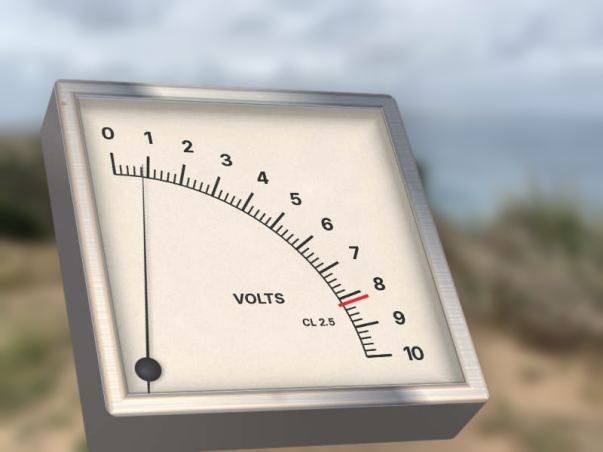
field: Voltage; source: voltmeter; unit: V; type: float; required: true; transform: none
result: 0.8 V
